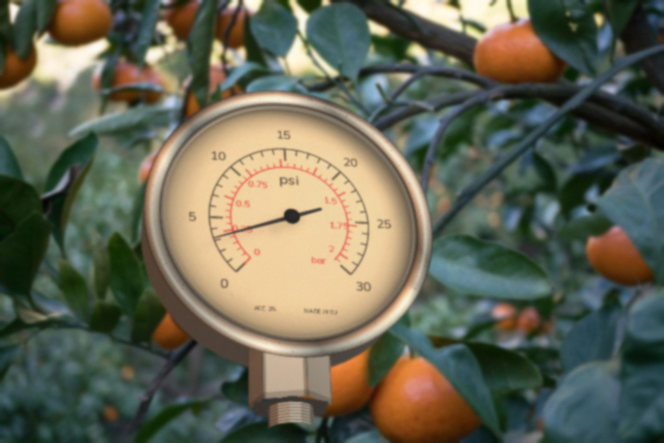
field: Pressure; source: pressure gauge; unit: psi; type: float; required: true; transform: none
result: 3 psi
